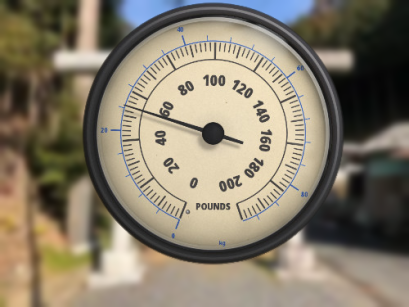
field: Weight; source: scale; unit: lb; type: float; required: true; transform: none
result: 54 lb
